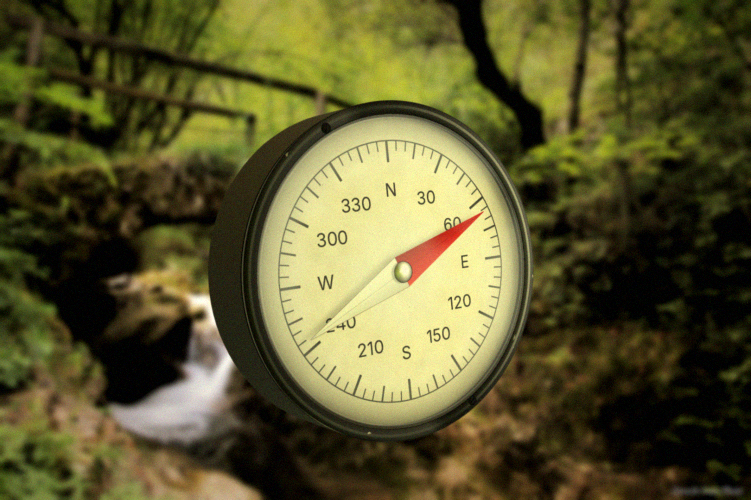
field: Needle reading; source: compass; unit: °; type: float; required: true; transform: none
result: 65 °
